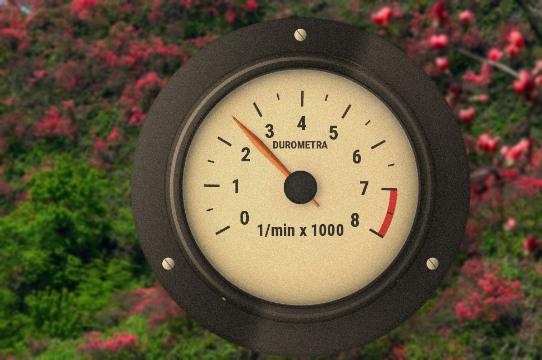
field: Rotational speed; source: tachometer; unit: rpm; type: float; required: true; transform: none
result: 2500 rpm
